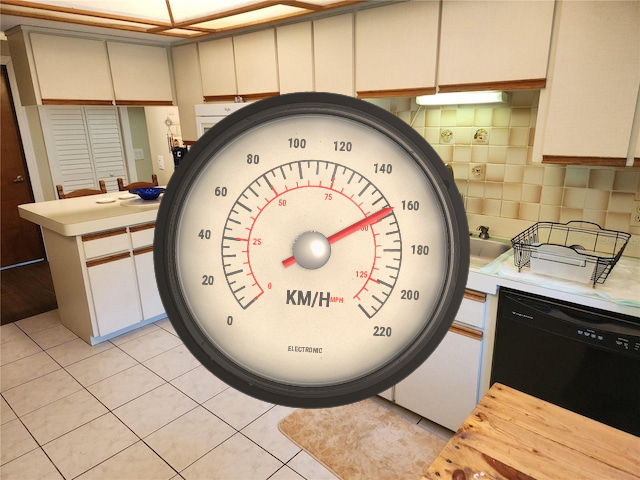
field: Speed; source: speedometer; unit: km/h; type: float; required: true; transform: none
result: 157.5 km/h
